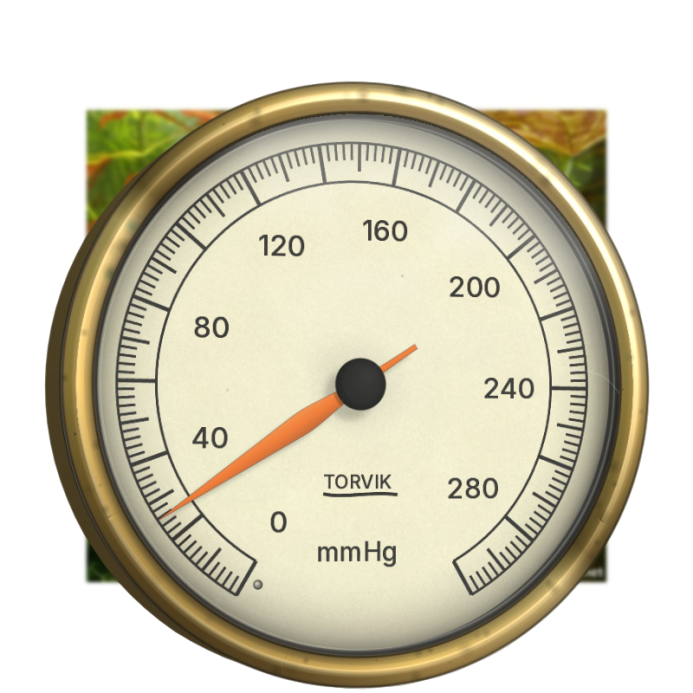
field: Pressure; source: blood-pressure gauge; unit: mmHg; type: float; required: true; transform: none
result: 26 mmHg
